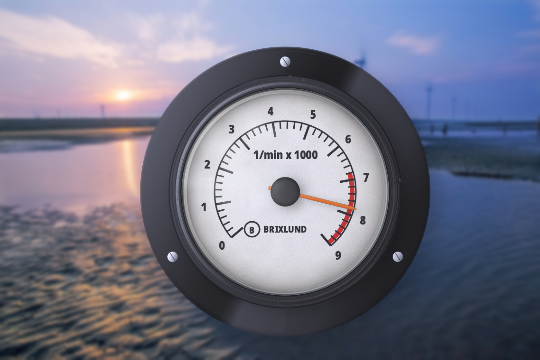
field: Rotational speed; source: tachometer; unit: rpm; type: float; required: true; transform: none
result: 7800 rpm
